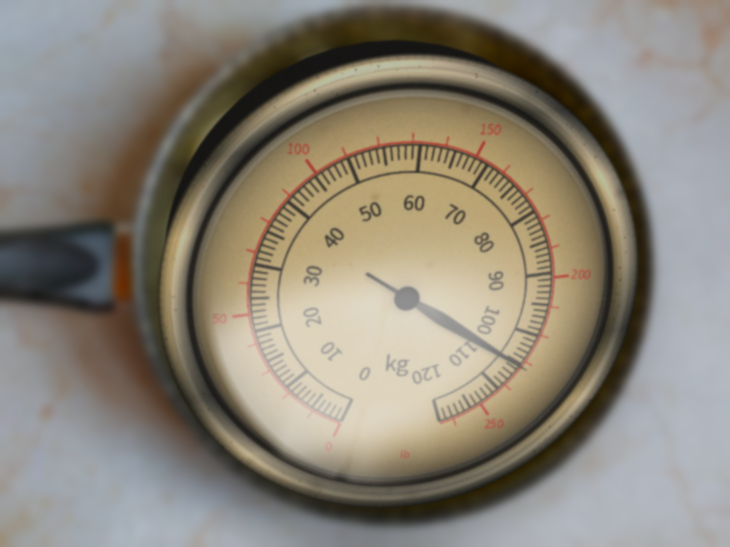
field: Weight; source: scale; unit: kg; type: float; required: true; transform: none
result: 105 kg
